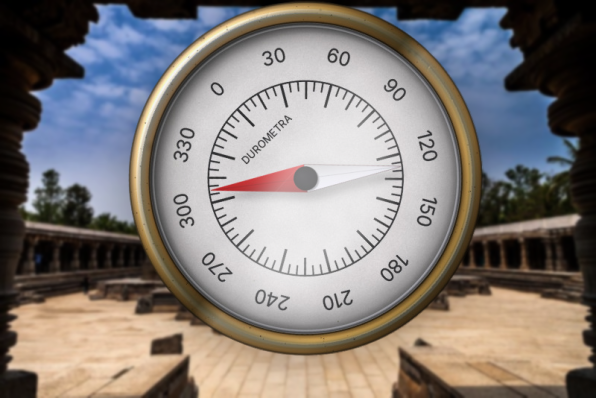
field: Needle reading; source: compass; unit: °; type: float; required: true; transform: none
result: 307.5 °
